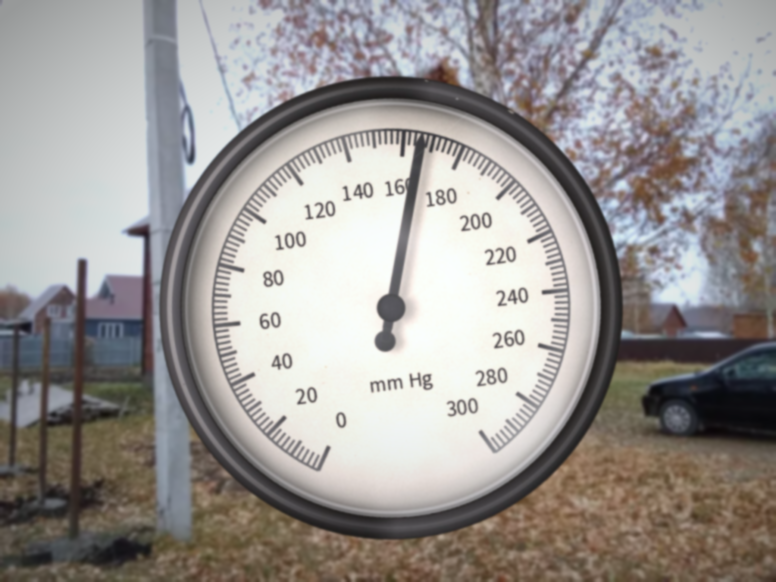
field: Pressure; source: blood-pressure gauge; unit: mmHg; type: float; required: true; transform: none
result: 166 mmHg
